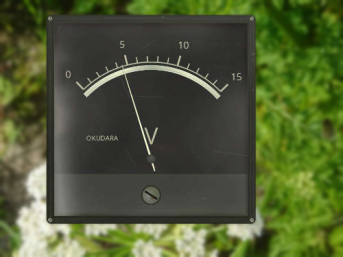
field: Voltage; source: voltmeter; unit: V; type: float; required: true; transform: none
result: 4.5 V
